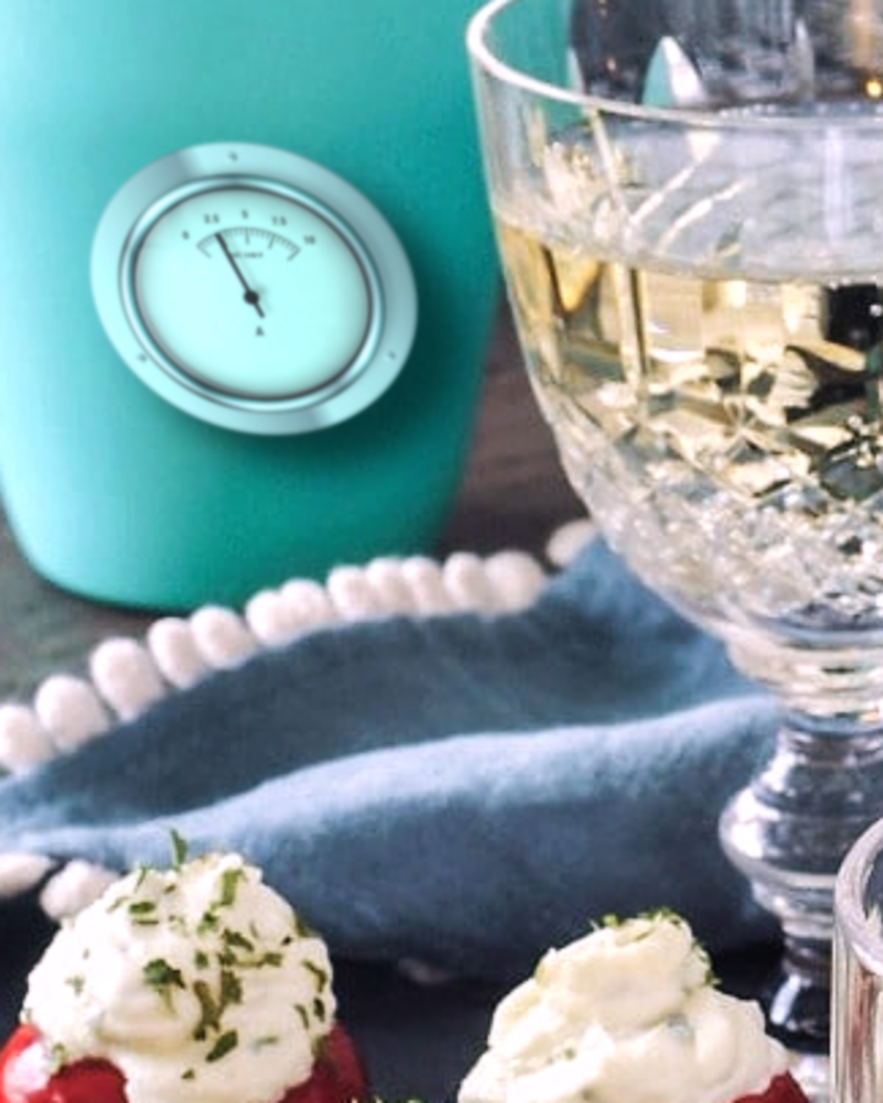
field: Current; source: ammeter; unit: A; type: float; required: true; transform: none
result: 2.5 A
